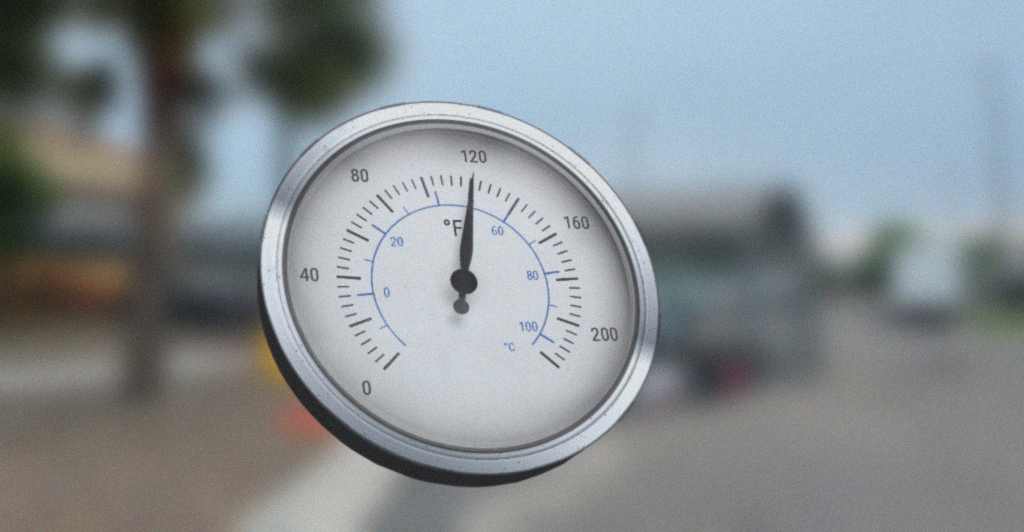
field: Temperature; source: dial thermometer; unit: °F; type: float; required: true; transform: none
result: 120 °F
